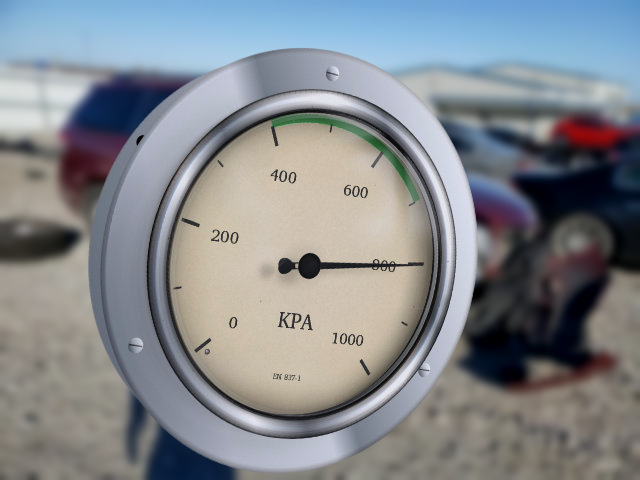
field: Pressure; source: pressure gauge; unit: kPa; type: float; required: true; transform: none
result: 800 kPa
